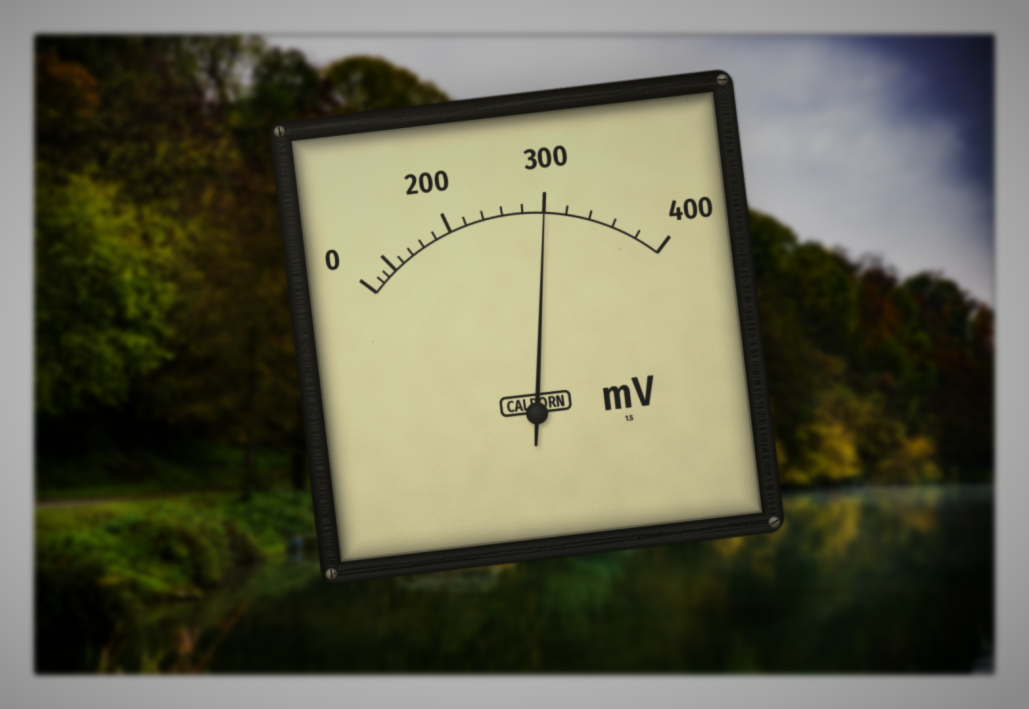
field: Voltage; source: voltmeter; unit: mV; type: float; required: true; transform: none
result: 300 mV
